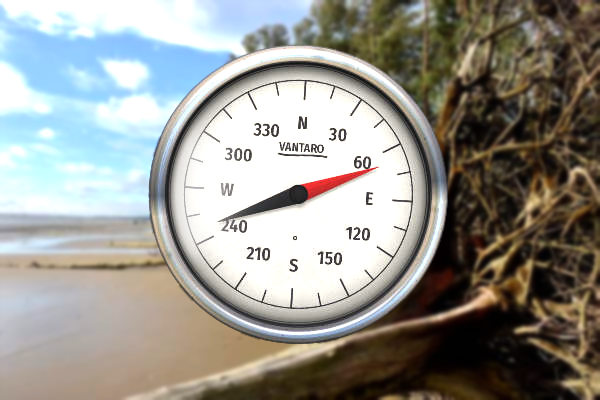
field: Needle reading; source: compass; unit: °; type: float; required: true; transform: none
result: 67.5 °
